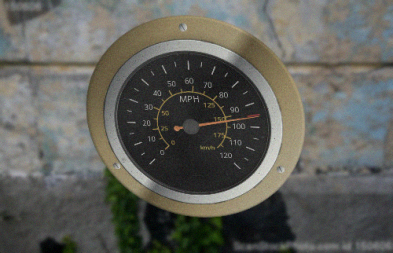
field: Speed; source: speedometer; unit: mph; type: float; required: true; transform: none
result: 95 mph
